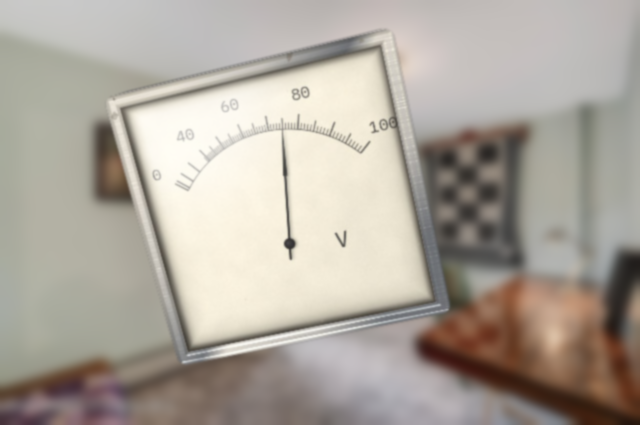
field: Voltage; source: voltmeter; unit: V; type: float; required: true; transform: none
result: 75 V
